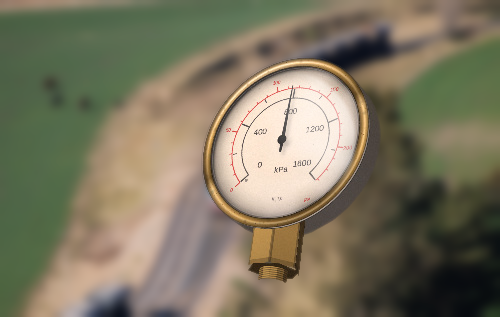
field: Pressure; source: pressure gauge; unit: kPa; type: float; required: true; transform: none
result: 800 kPa
